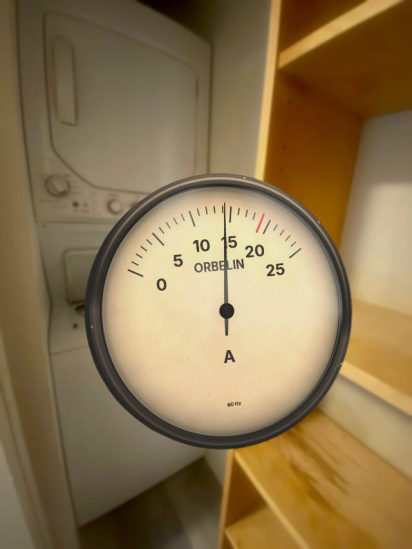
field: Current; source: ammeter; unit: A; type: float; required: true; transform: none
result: 14 A
